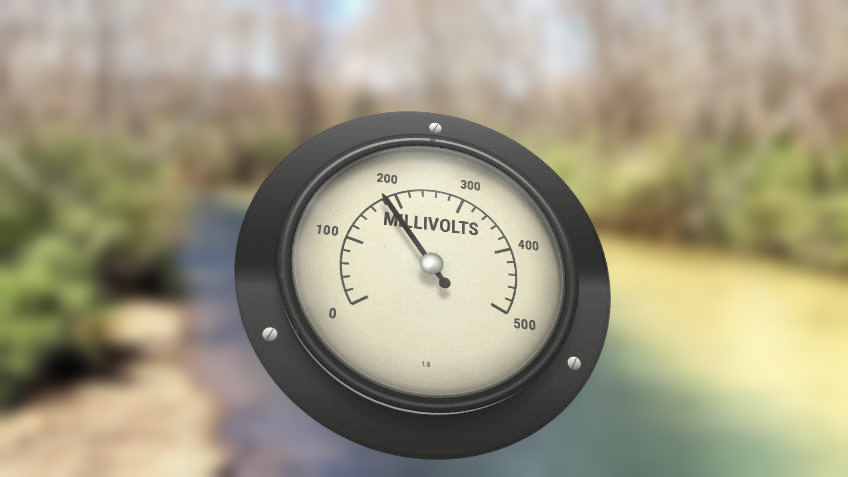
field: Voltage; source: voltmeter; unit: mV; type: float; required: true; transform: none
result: 180 mV
